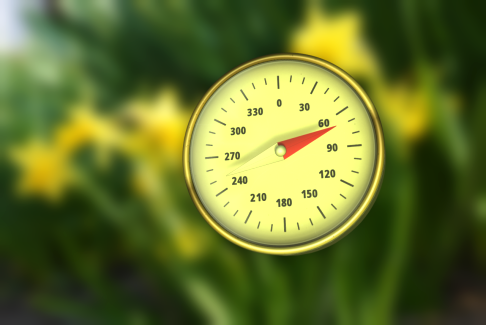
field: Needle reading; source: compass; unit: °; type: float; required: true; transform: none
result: 70 °
